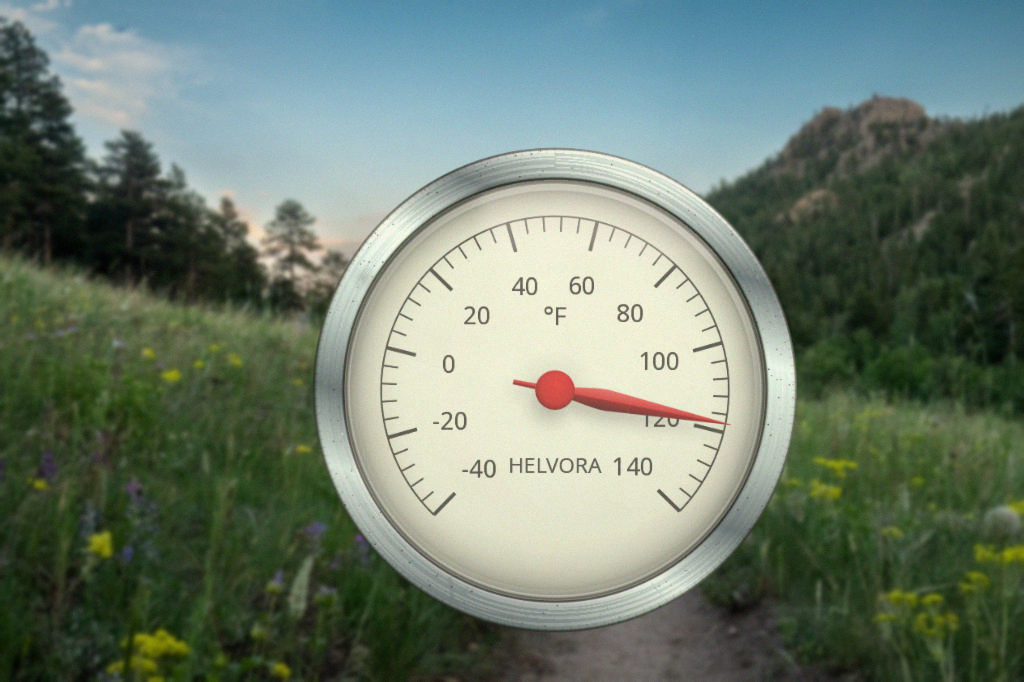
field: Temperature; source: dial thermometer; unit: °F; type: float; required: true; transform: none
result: 118 °F
